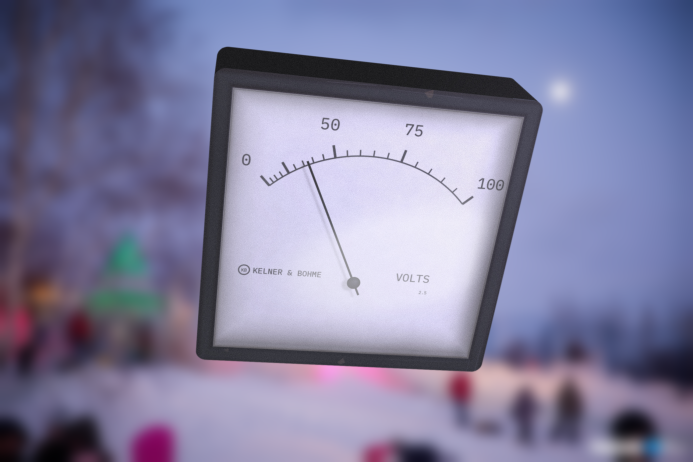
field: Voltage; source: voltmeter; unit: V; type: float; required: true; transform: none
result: 37.5 V
